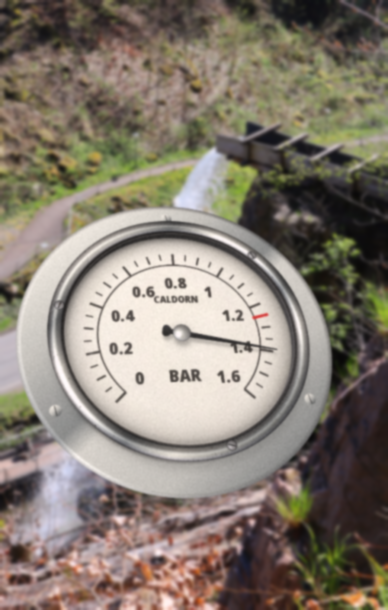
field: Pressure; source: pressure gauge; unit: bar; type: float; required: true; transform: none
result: 1.4 bar
